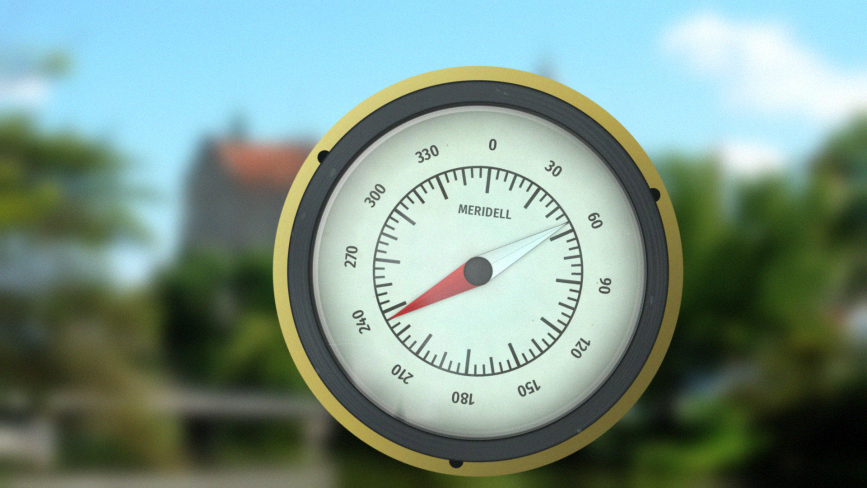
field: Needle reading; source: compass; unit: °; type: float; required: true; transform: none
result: 235 °
